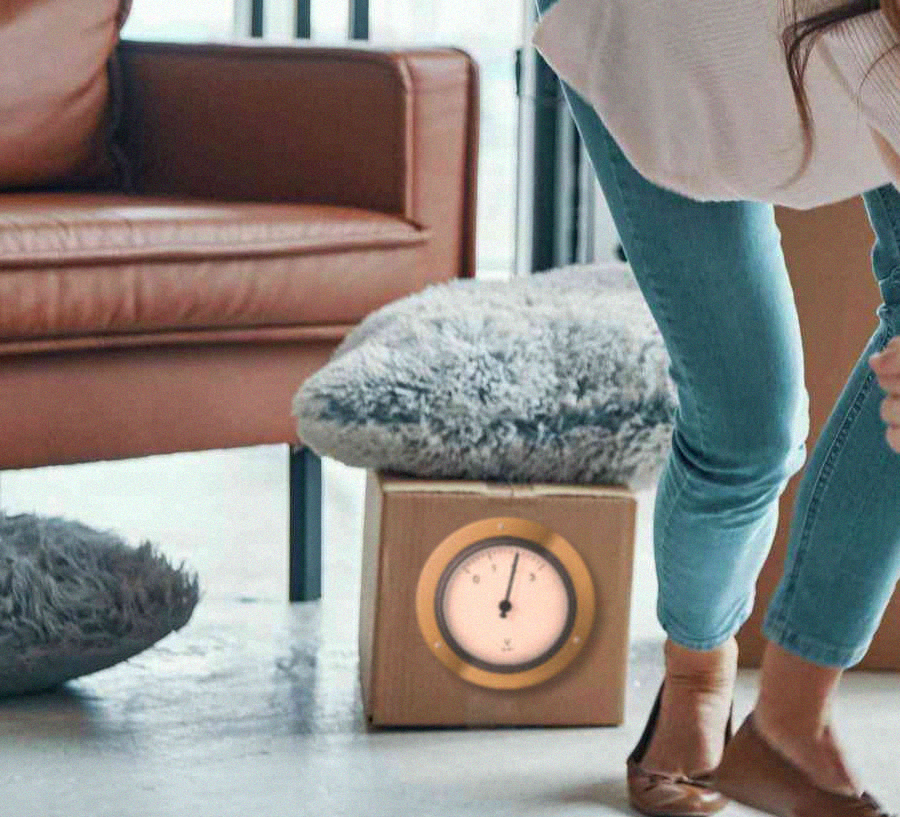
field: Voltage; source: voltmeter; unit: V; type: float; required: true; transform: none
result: 2 V
